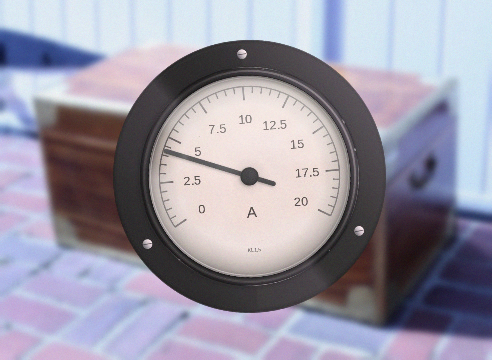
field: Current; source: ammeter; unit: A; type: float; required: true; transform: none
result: 4.25 A
